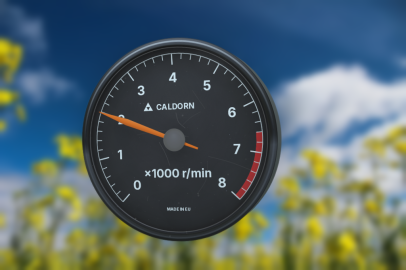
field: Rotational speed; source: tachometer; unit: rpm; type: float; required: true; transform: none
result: 2000 rpm
